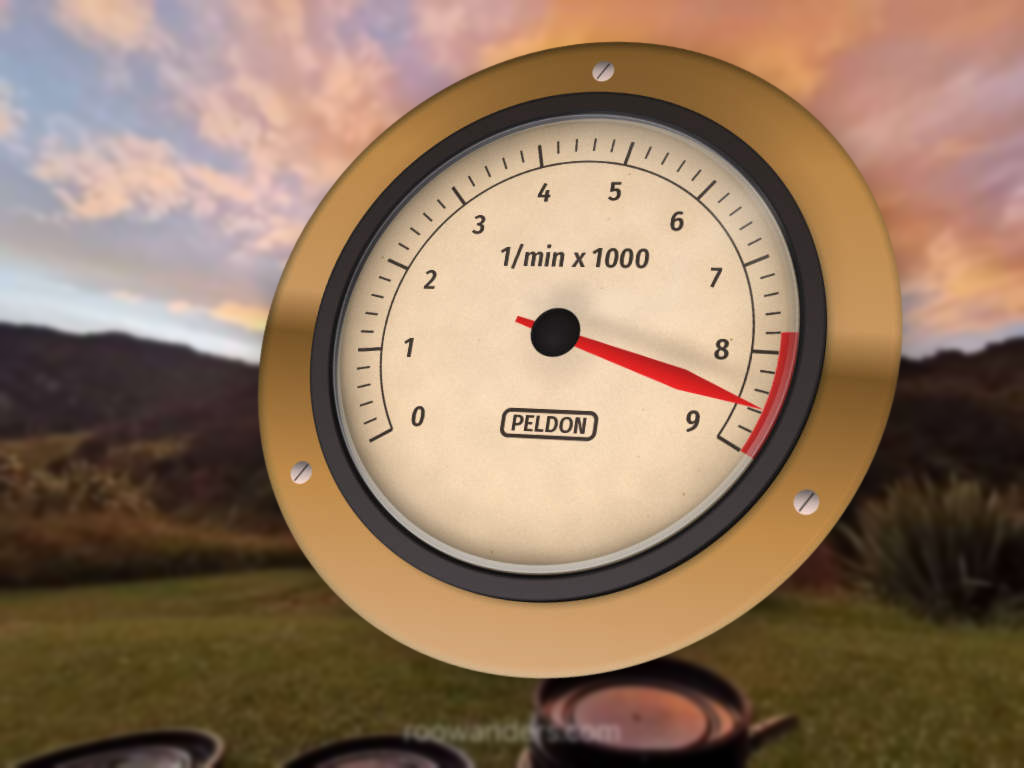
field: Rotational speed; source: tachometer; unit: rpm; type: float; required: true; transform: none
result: 8600 rpm
